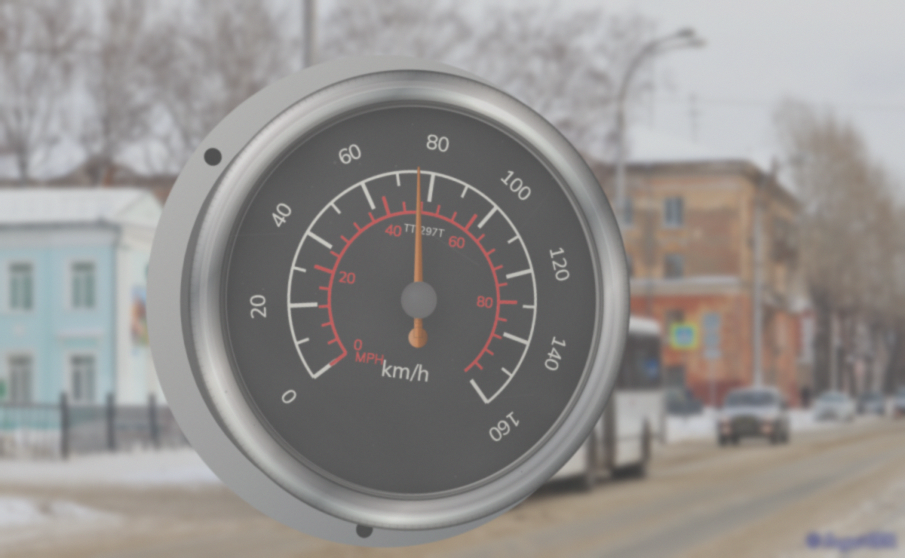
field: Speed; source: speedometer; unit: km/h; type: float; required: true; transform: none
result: 75 km/h
